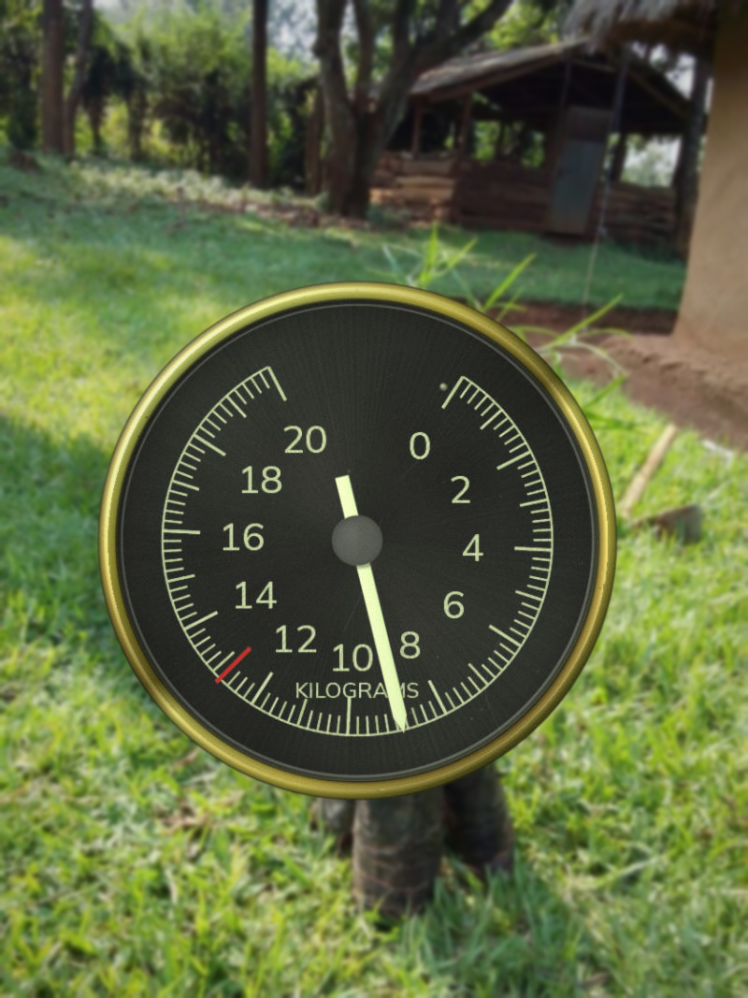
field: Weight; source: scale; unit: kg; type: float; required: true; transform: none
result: 8.9 kg
